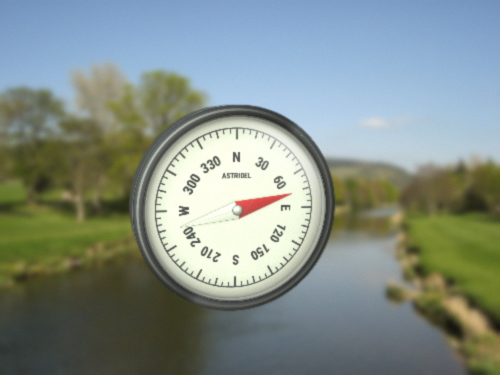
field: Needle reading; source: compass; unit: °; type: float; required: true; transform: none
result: 75 °
